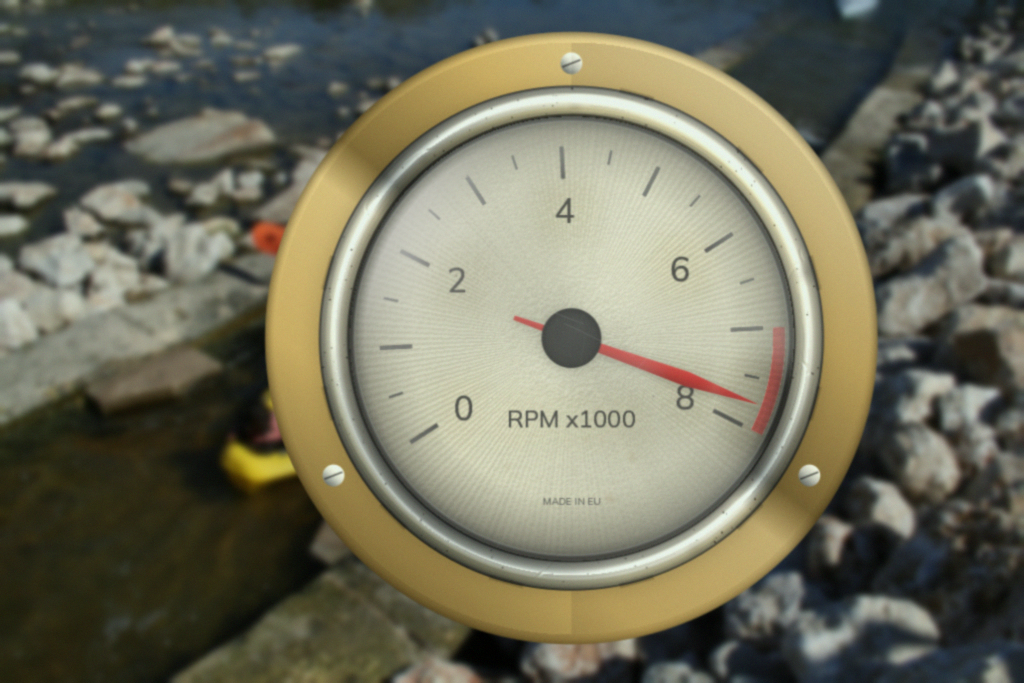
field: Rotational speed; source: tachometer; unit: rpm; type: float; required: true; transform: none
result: 7750 rpm
